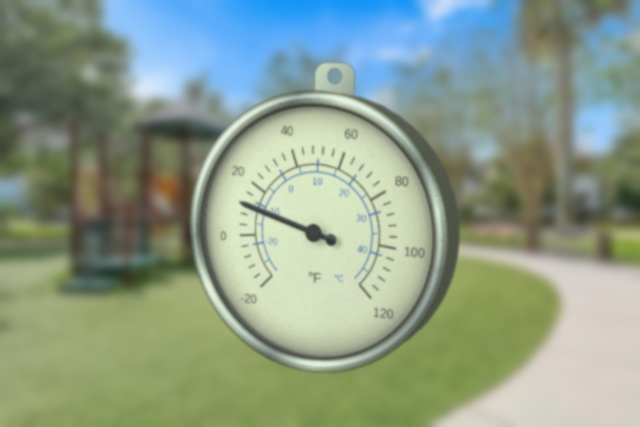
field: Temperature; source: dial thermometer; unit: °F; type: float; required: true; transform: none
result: 12 °F
